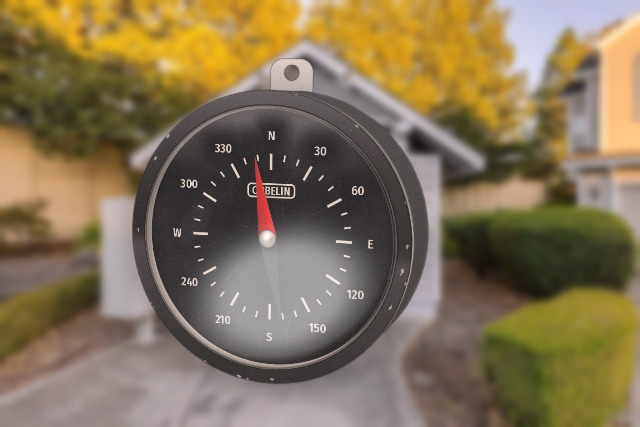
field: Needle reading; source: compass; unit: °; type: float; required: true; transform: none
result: 350 °
